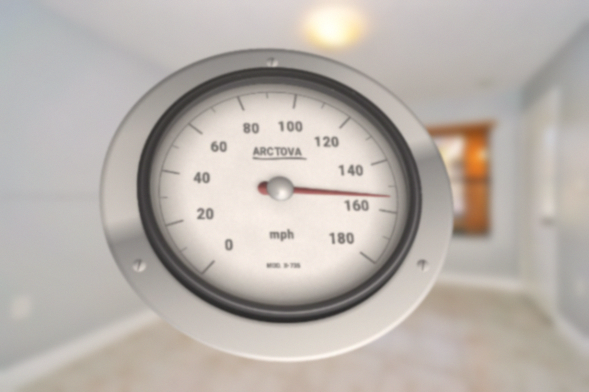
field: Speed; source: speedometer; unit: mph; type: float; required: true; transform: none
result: 155 mph
